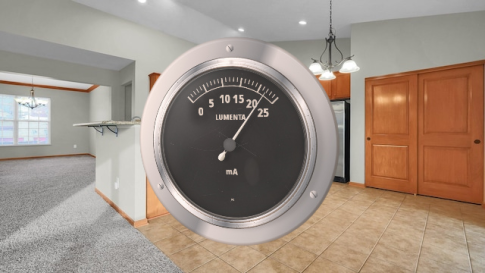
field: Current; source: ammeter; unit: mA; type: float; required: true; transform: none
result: 22 mA
